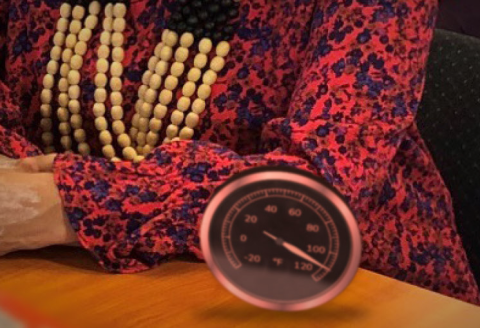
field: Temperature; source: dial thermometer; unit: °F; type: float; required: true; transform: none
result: 110 °F
